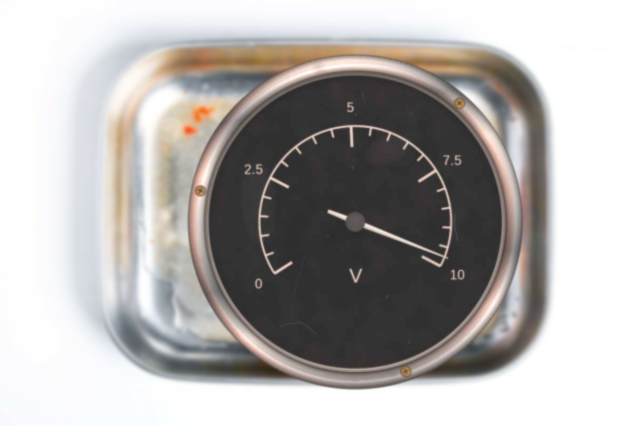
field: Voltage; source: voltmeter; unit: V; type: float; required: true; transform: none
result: 9.75 V
